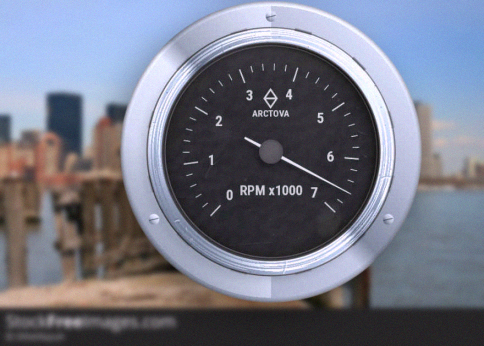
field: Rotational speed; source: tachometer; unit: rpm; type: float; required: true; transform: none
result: 6600 rpm
